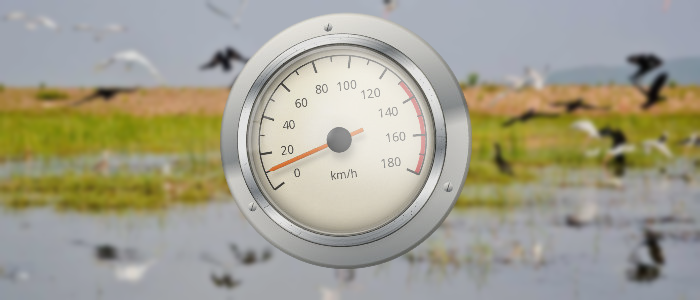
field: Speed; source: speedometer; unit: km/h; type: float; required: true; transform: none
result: 10 km/h
